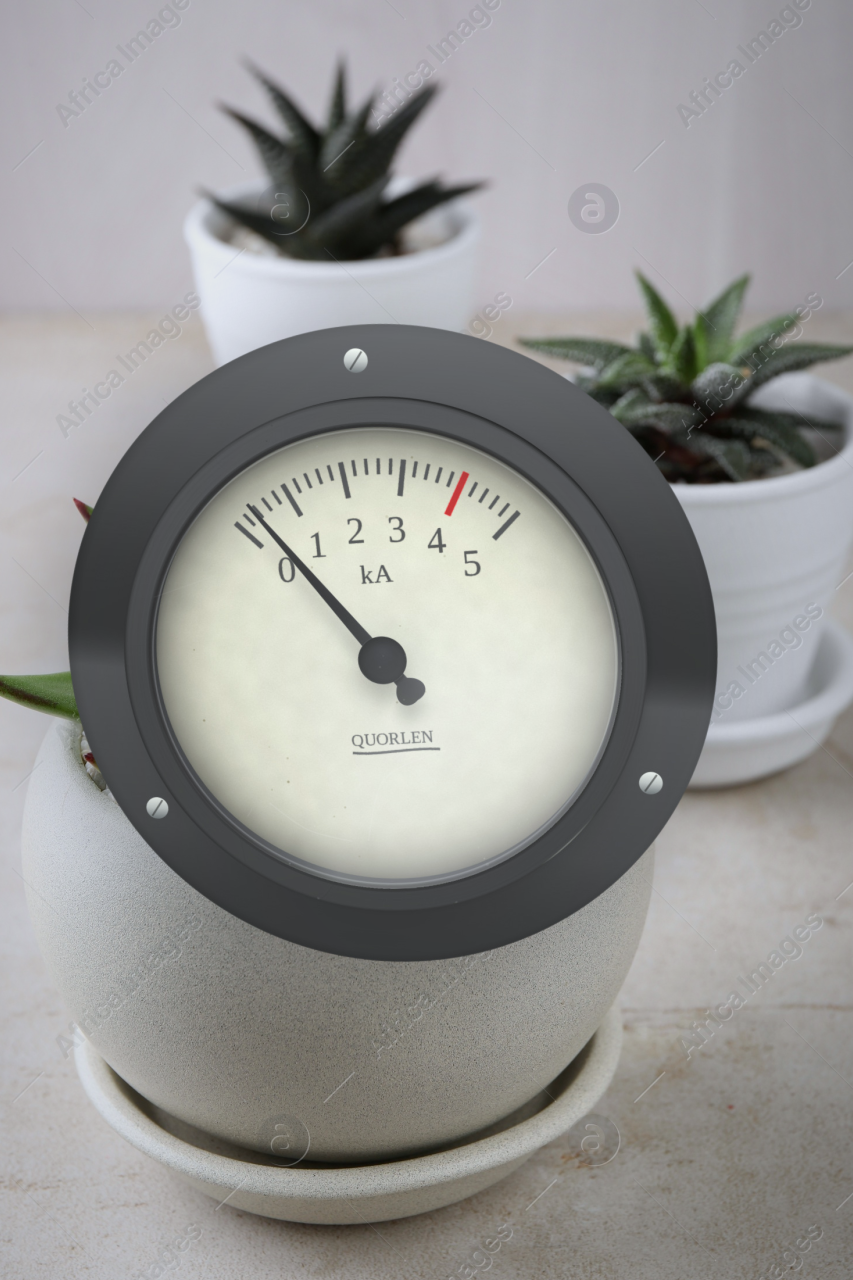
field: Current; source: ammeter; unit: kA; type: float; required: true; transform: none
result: 0.4 kA
